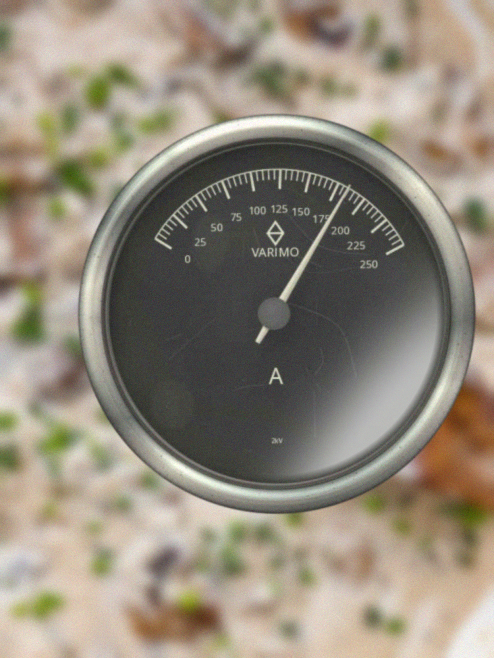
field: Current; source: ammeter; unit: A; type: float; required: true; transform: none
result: 185 A
